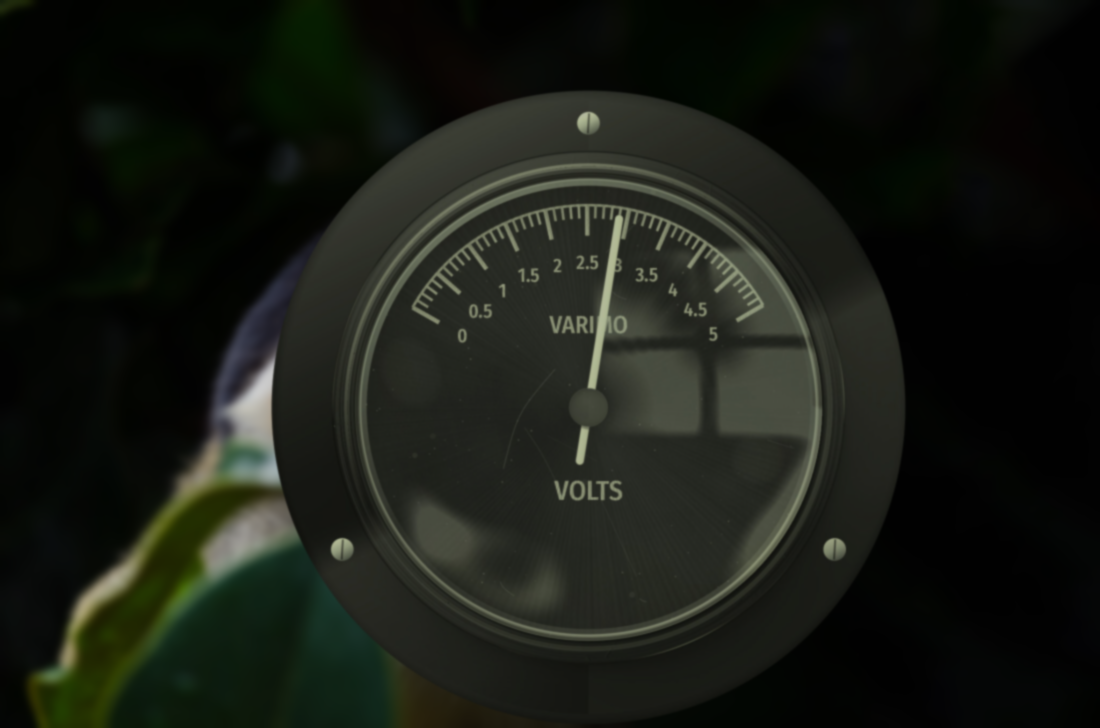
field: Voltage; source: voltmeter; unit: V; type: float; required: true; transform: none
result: 2.9 V
